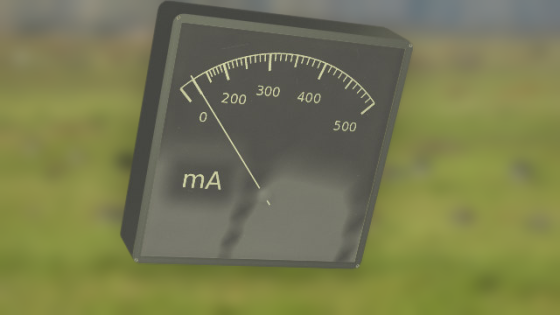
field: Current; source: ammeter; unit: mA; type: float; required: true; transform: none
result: 100 mA
